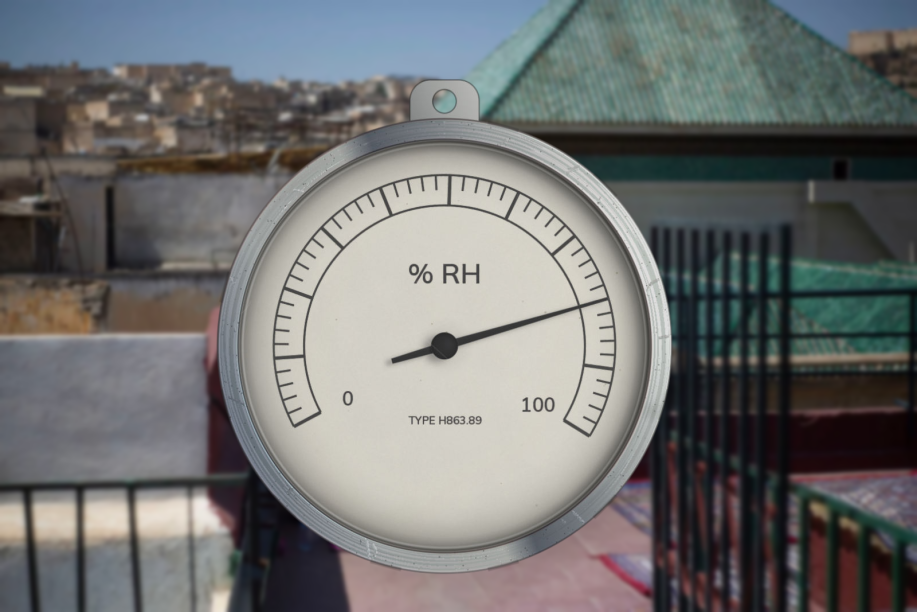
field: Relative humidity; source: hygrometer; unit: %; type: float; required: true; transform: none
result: 80 %
